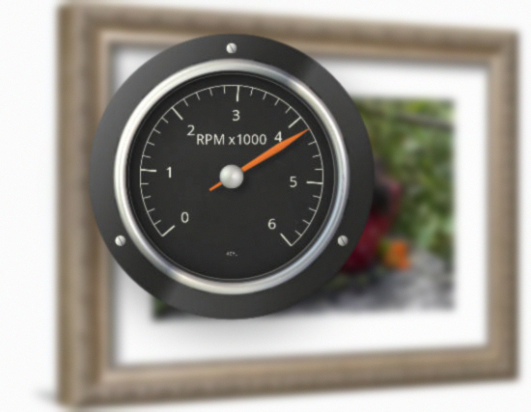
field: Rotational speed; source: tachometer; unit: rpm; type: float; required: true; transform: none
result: 4200 rpm
